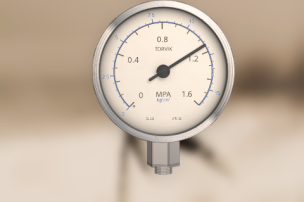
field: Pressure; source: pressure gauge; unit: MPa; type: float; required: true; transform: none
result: 1.15 MPa
